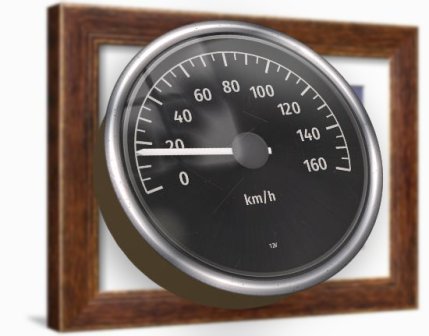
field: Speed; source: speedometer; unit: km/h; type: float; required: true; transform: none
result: 15 km/h
